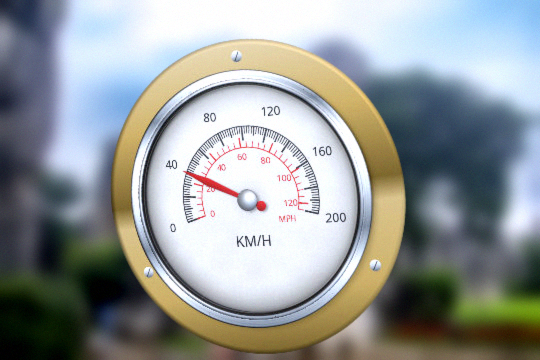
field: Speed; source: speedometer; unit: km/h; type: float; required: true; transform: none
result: 40 km/h
